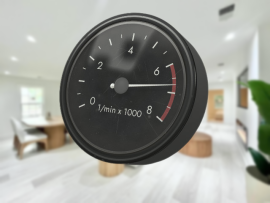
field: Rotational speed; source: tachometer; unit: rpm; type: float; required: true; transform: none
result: 6750 rpm
